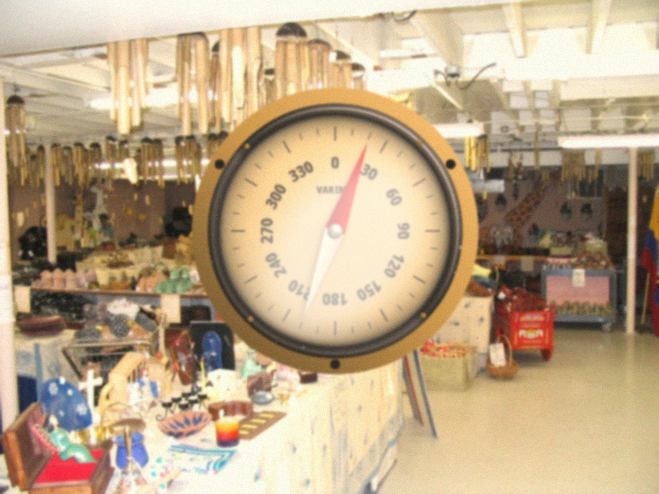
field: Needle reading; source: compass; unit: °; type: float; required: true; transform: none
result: 20 °
